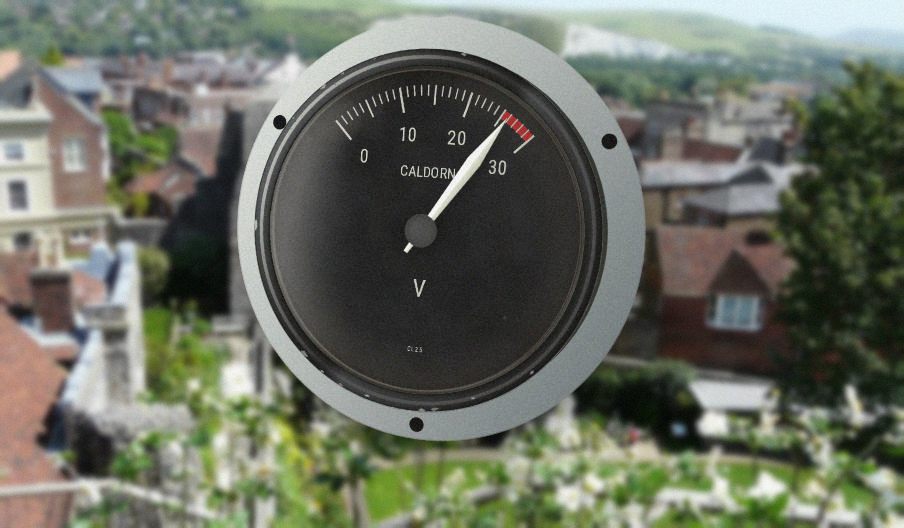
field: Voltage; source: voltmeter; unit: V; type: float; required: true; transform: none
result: 26 V
